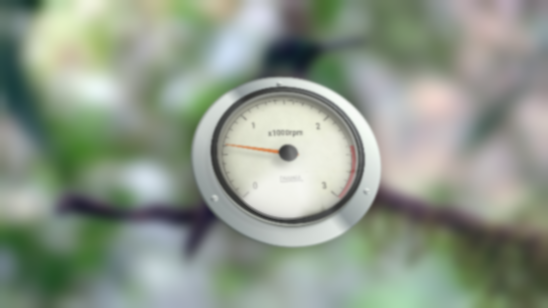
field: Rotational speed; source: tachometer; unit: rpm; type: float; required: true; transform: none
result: 600 rpm
